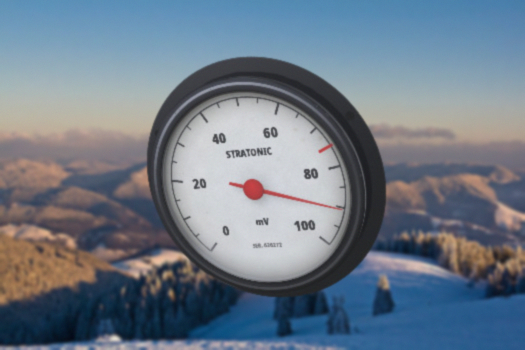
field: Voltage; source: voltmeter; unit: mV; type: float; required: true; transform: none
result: 90 mV
